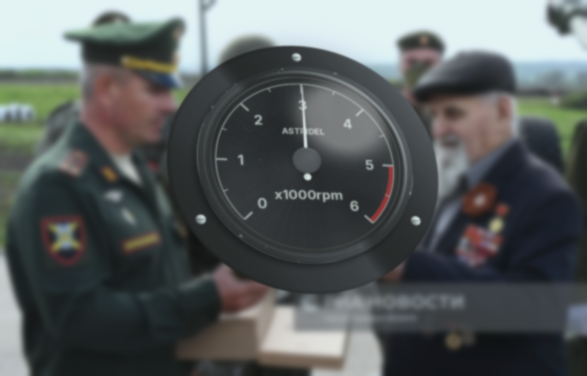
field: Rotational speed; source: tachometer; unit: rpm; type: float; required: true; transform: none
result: 3000 rpm
